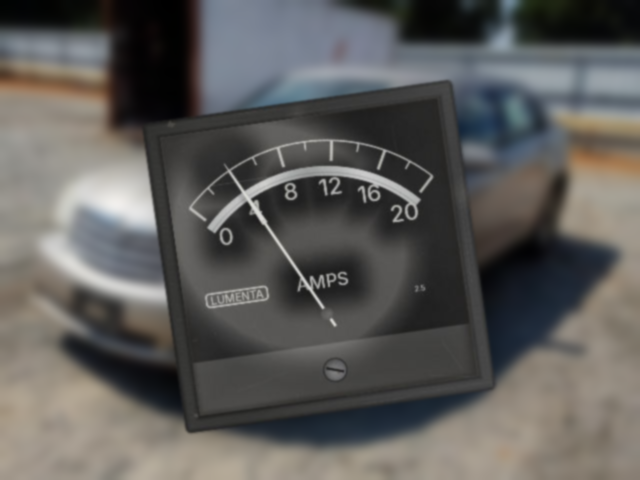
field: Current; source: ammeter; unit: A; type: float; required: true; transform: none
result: 4 A
